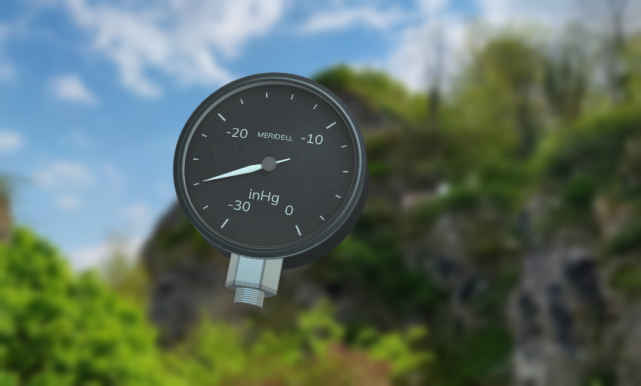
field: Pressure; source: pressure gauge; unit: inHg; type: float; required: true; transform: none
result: -26 inHg
